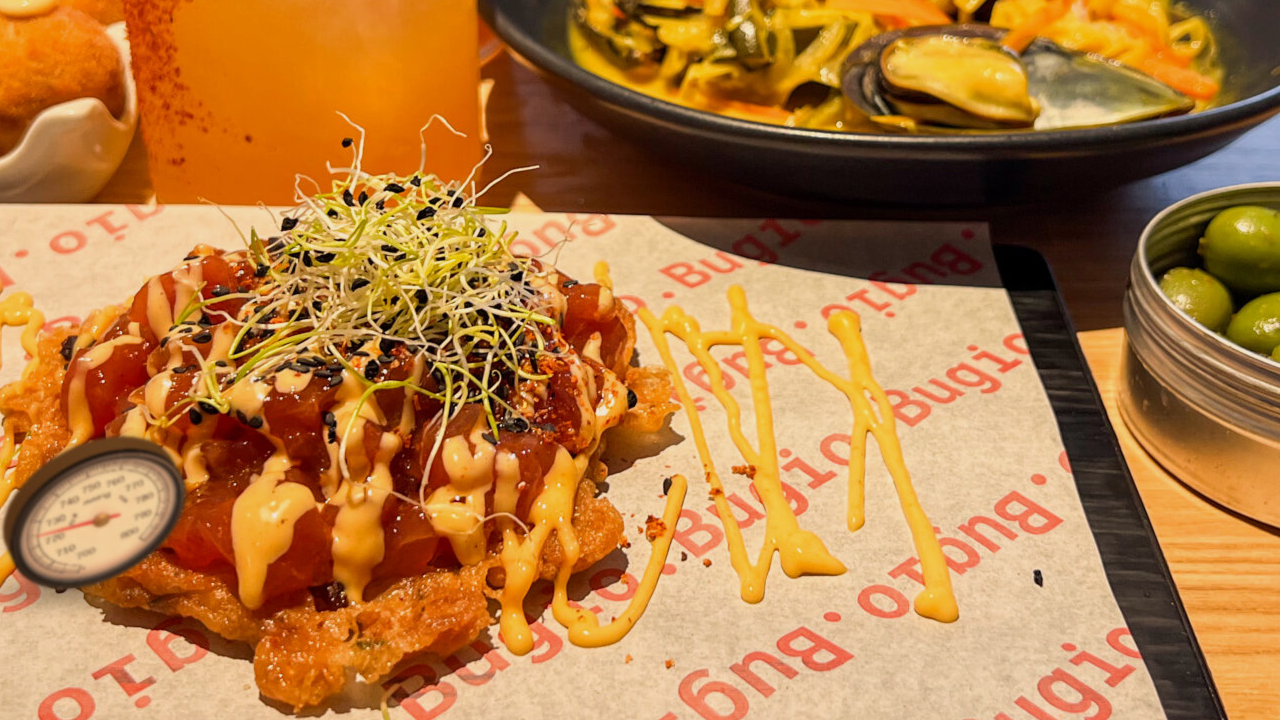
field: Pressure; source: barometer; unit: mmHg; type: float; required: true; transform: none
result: 725 mmHg
